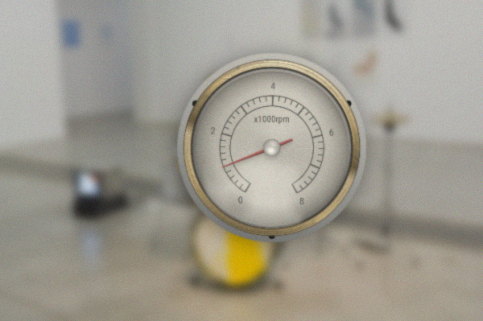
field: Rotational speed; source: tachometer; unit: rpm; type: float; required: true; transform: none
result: 1000 rpm
